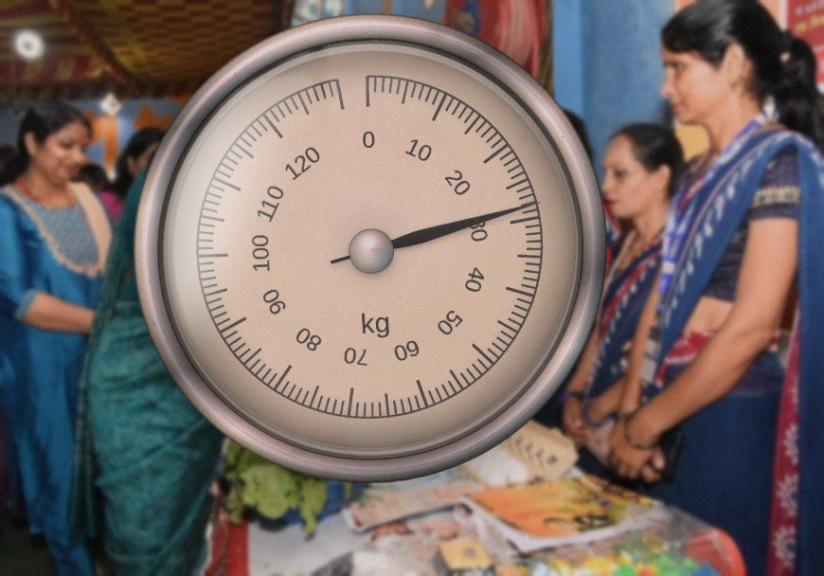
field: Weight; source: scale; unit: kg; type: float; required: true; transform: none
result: 28 kg
